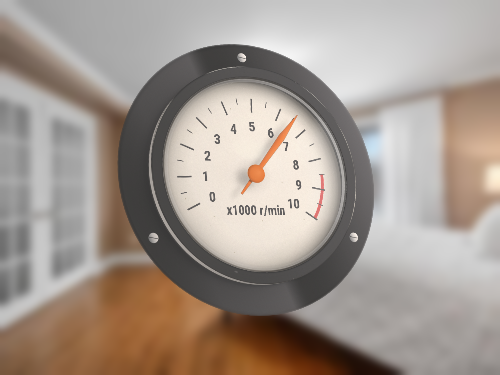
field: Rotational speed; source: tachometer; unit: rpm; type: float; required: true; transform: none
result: 6500 rpm
